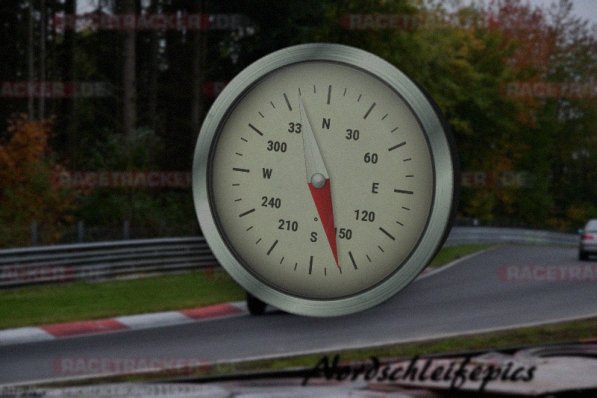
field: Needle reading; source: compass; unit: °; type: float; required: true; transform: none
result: 160 °
